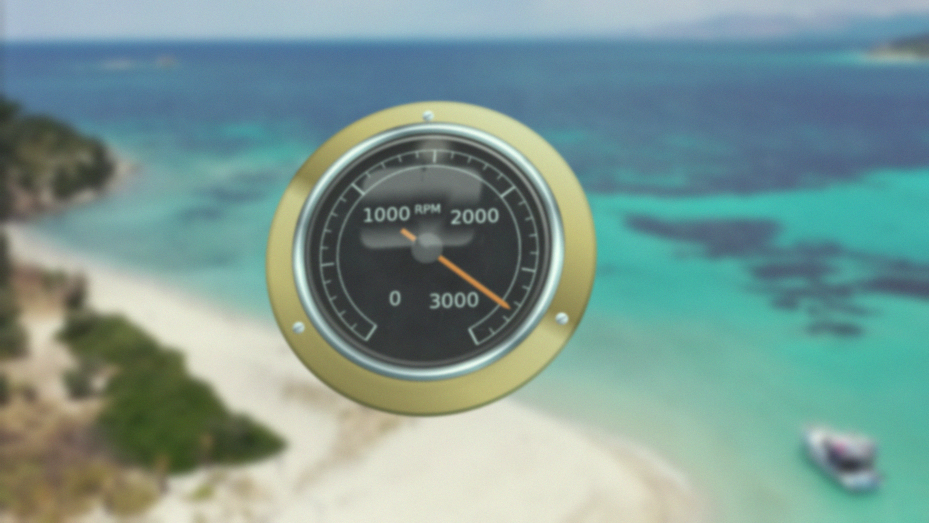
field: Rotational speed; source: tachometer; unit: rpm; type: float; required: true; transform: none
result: 2750 rpm
